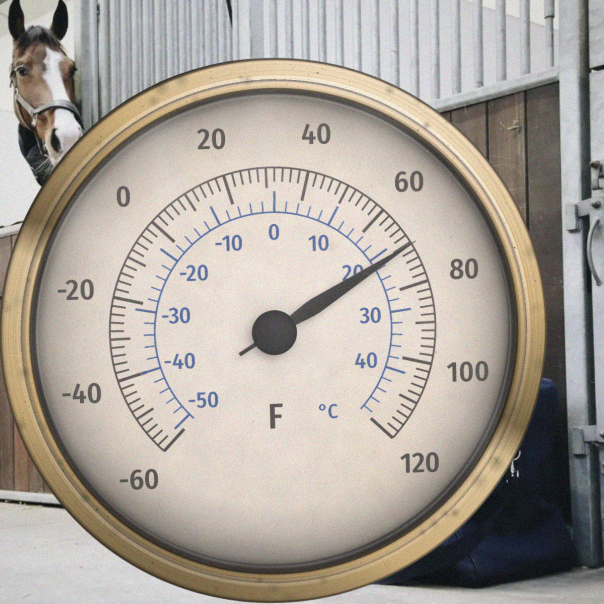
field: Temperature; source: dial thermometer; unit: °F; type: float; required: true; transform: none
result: 70 °F
